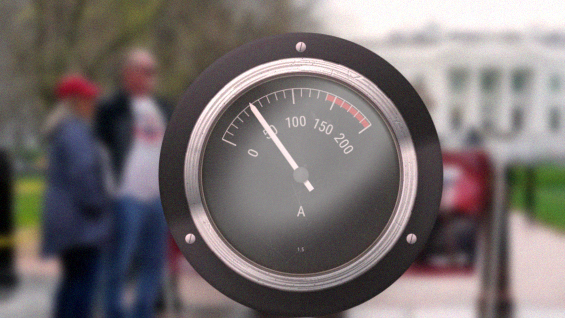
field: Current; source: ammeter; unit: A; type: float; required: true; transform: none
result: 50 A
